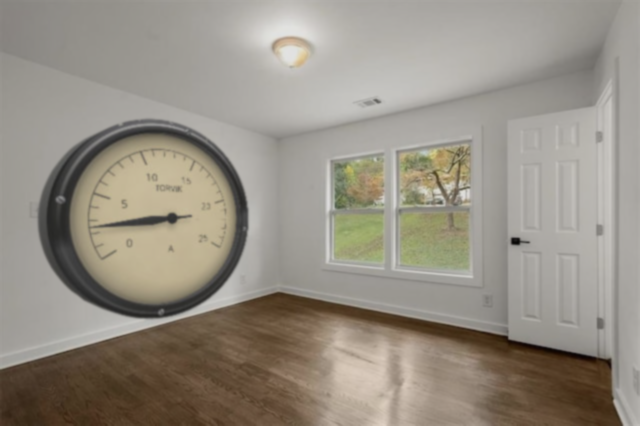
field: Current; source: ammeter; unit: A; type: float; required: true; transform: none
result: 2.5 A
